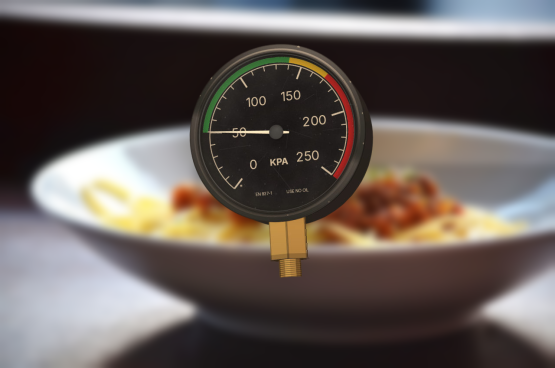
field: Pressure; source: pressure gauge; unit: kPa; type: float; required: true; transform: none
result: 50 kPa
